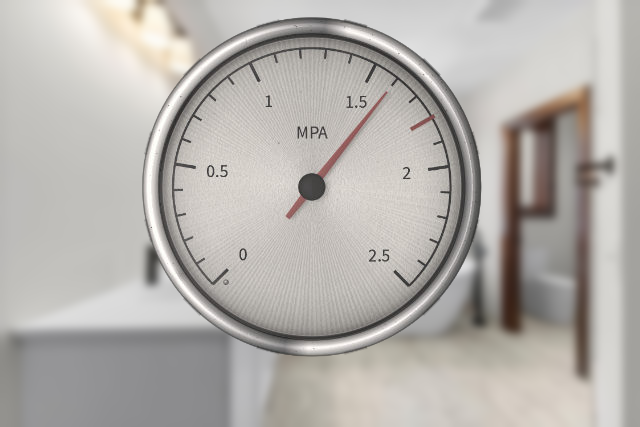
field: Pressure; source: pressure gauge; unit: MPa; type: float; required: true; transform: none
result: 1.6 MPa
